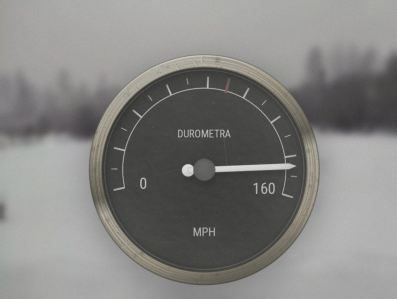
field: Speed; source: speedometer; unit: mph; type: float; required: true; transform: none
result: 145 mph
